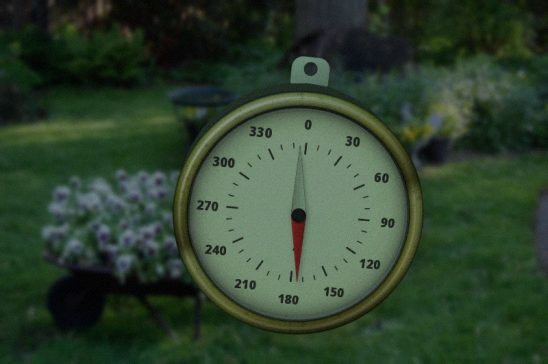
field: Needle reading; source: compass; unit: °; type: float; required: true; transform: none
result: 175 °
